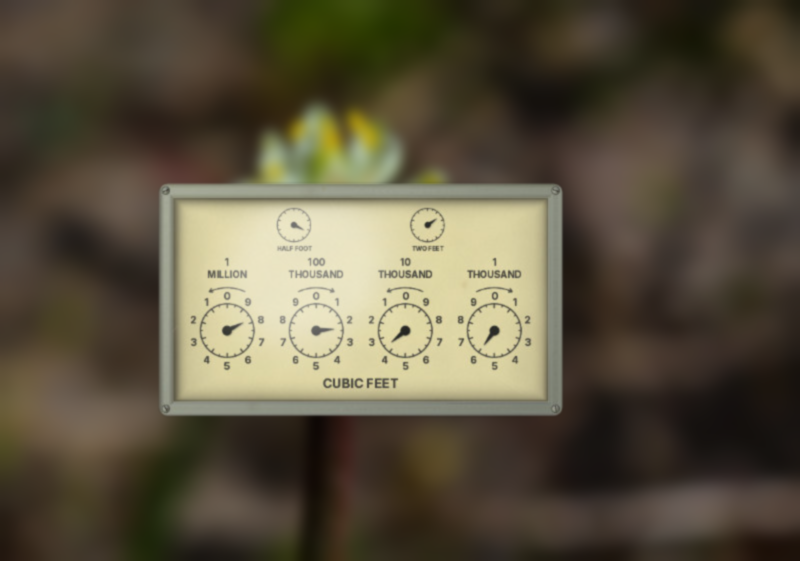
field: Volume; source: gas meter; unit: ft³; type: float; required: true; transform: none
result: 823600 ft³
